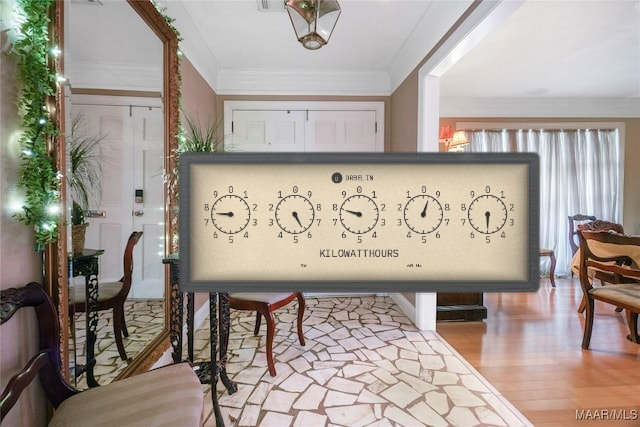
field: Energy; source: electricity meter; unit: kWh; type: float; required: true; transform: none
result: 75795 kWh
